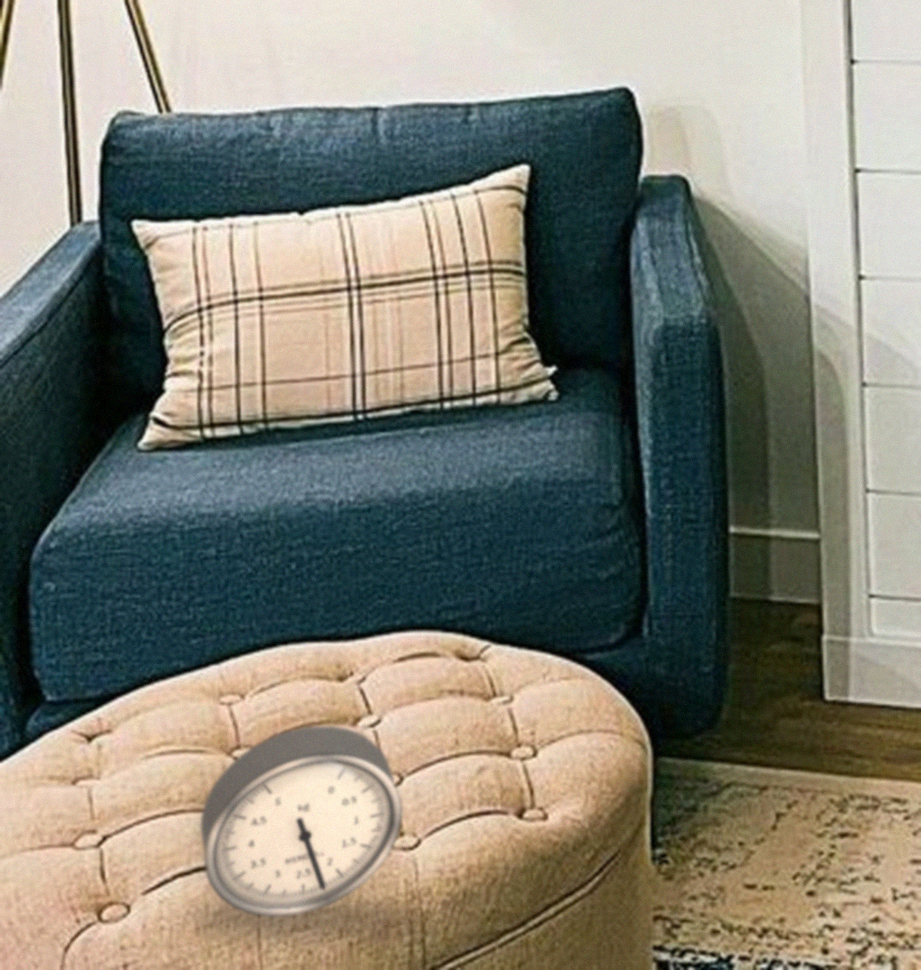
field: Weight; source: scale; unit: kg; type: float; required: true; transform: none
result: 2.25 kg
